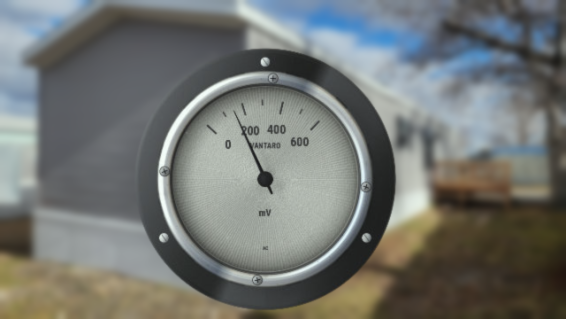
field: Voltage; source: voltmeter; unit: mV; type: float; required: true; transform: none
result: 150 mV
